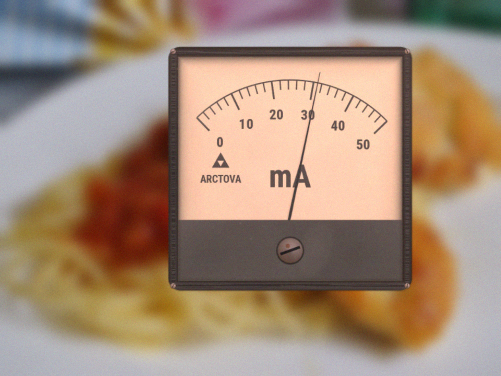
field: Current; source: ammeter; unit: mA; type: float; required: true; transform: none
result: 31 mA
